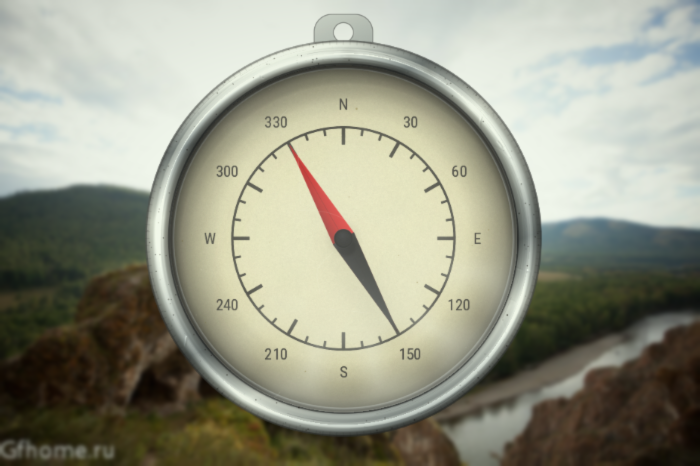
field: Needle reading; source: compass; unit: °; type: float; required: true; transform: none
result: 330 °
